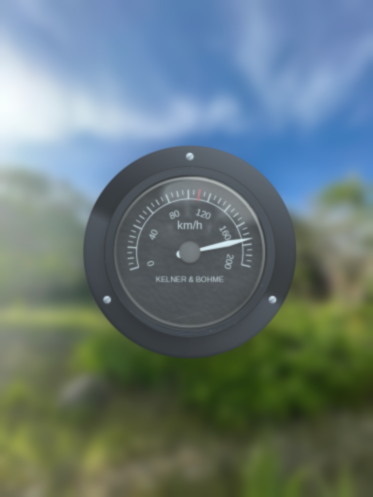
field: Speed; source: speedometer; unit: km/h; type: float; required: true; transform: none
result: 175 km/h
